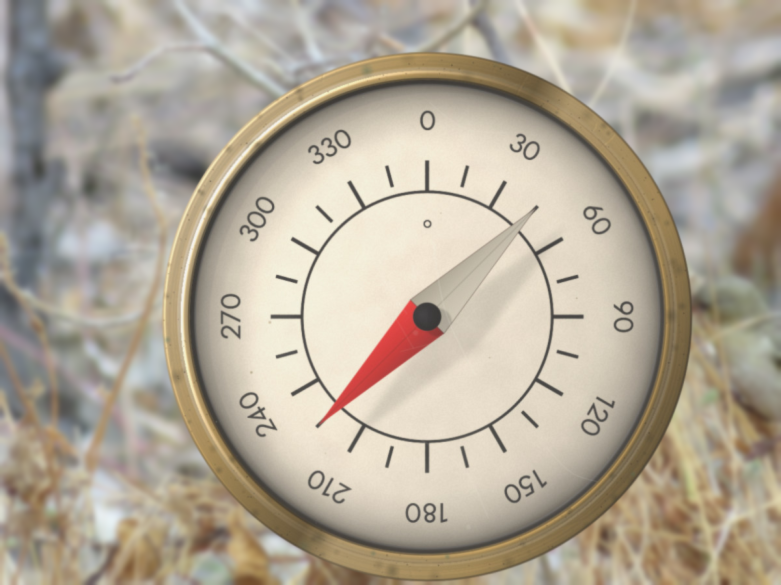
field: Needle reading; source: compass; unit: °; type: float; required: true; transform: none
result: 225 °
